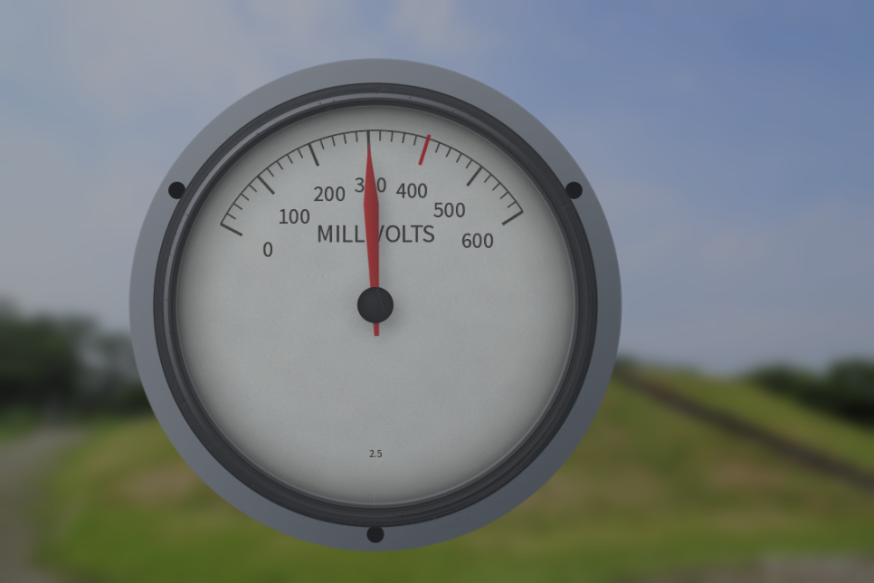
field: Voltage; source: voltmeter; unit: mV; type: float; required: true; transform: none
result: 300 mV
